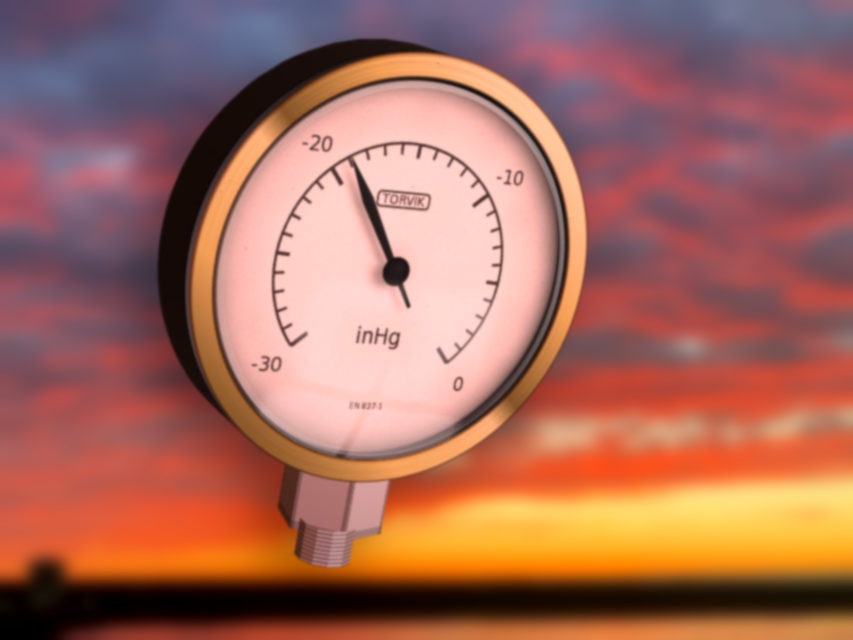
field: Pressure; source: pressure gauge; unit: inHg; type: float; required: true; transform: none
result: -19 inHg
